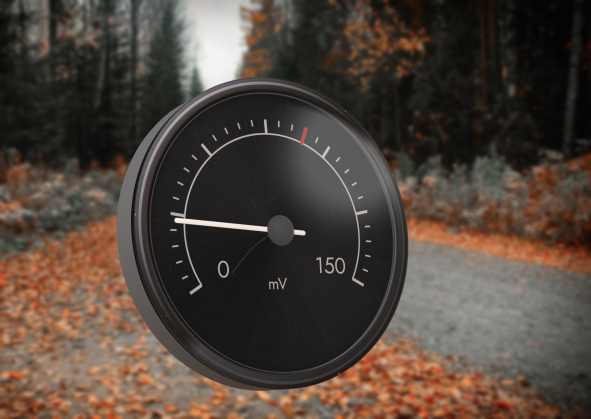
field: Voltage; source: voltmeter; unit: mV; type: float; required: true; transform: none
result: 22.5 mV
